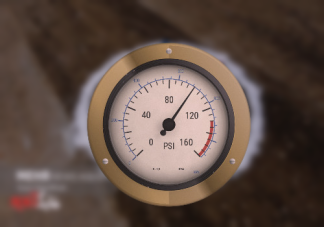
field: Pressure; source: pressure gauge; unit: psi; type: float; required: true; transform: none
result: 100 psi
